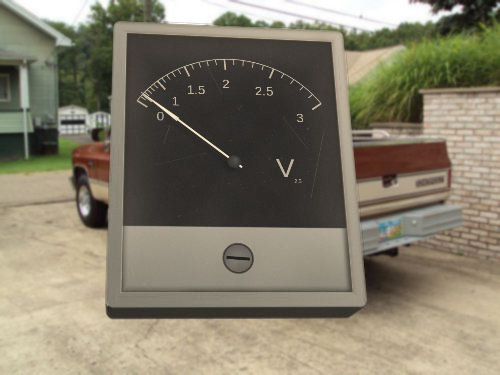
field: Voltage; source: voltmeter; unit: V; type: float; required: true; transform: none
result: 0.5 V
